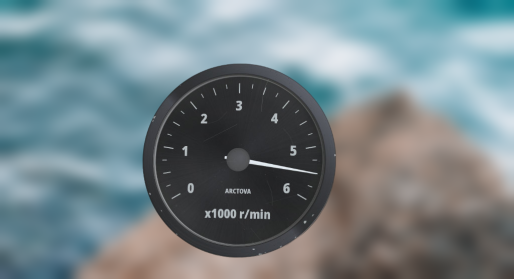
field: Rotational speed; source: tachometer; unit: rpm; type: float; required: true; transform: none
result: 5500 rpm
